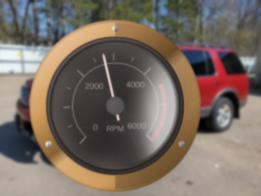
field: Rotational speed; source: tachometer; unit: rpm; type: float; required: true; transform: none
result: 2750 rpm
